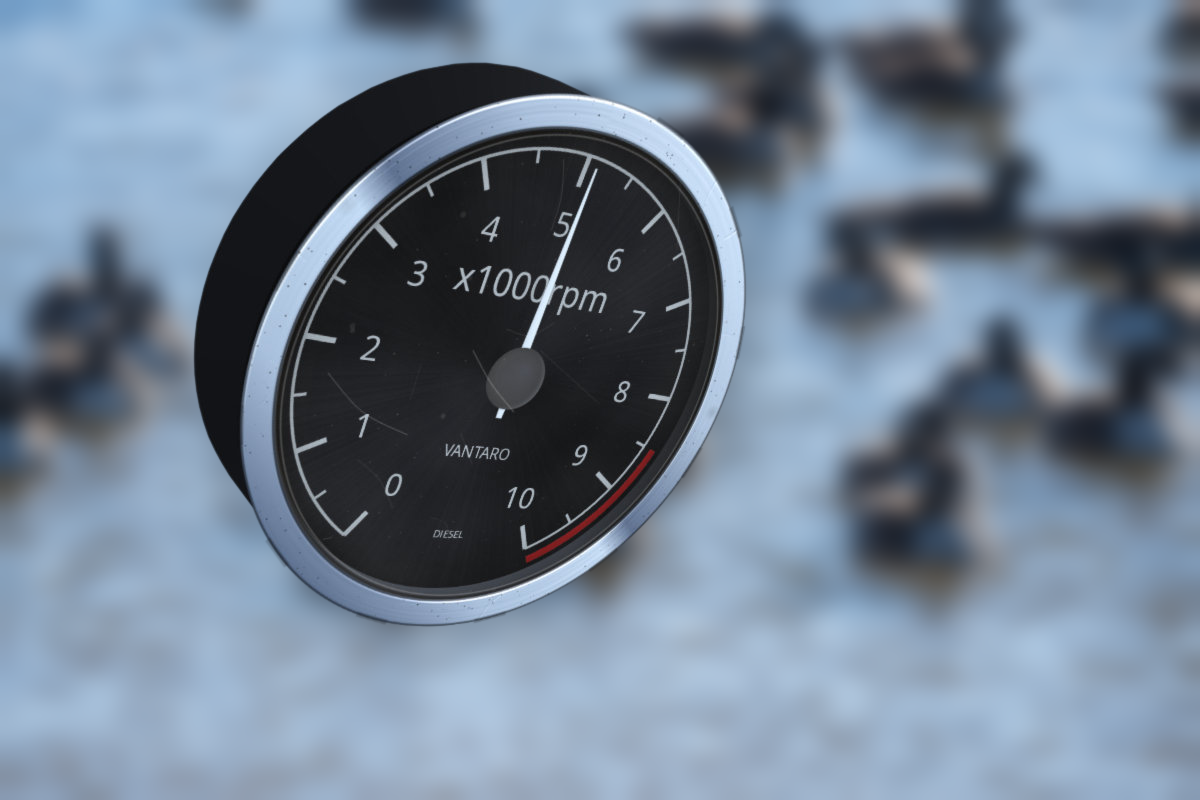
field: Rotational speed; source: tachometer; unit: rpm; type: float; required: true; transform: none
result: 5000 rpm
